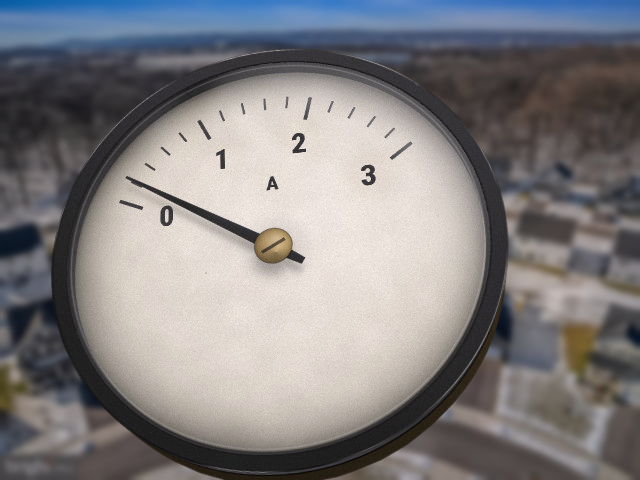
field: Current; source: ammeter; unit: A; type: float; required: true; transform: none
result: 0.2 A
